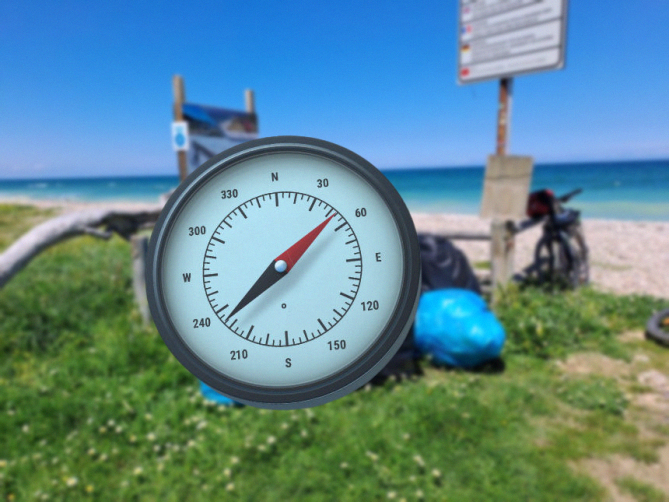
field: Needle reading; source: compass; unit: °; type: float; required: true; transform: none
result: 50 °
